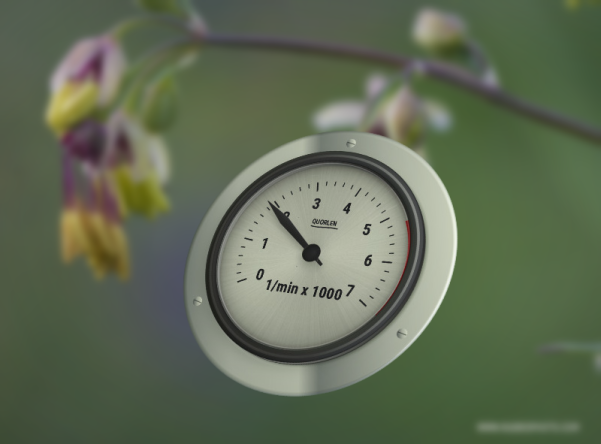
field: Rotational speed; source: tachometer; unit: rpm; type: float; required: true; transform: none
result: 1900 rpm
